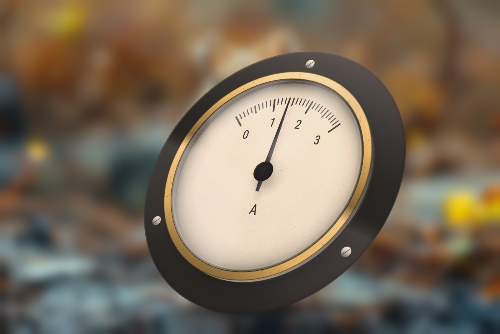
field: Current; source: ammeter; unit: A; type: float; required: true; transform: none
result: 1.5 A
